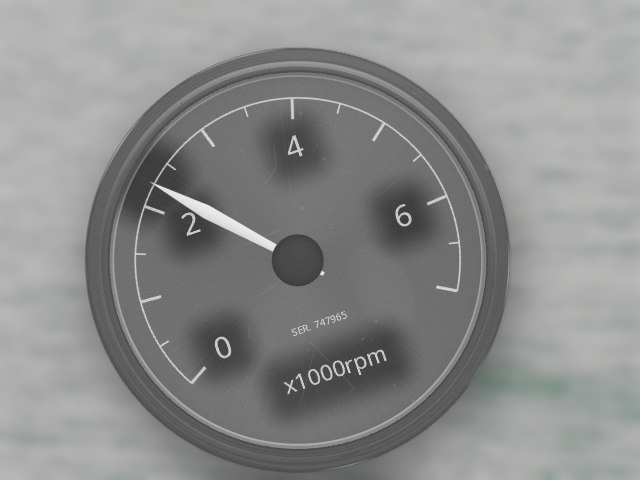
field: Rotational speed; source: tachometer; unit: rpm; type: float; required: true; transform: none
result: 2250 rpm
